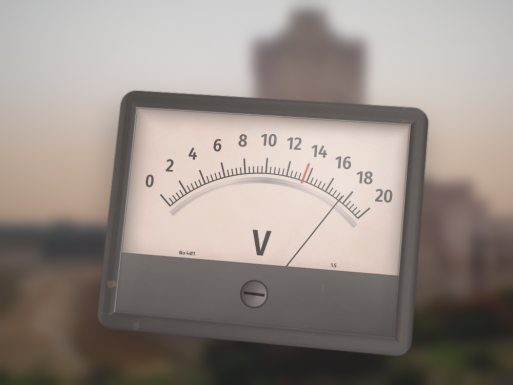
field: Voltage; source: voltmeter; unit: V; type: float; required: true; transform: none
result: 17.6 V
